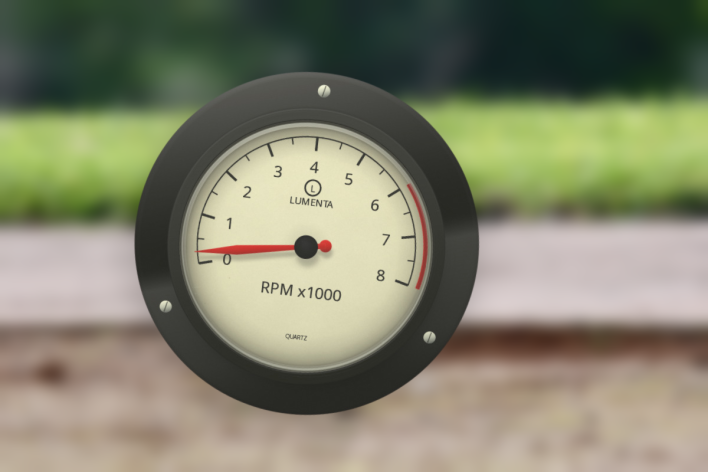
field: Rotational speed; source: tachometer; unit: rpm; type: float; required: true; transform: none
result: 250 rpm
